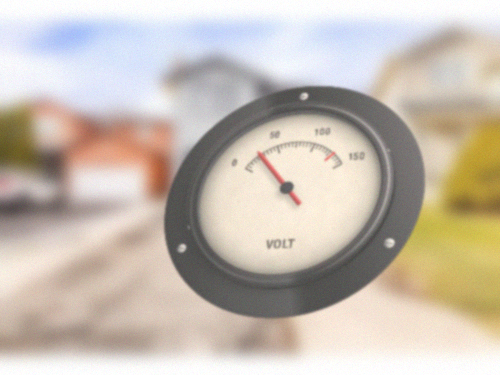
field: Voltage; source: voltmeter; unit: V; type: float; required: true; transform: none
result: 25 V
